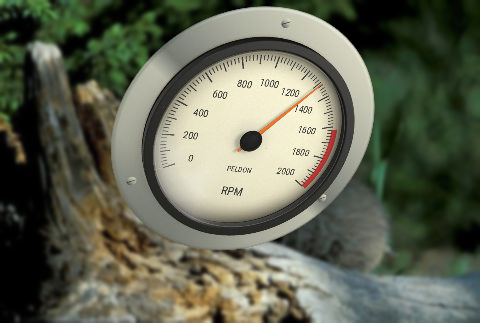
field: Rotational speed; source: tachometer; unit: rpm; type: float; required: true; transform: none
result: 1300 rpm
